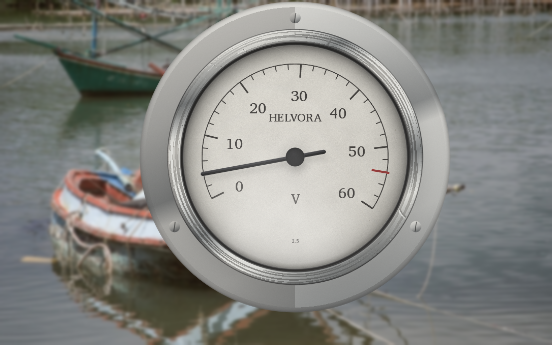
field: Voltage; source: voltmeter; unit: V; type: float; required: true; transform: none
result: 4 V
